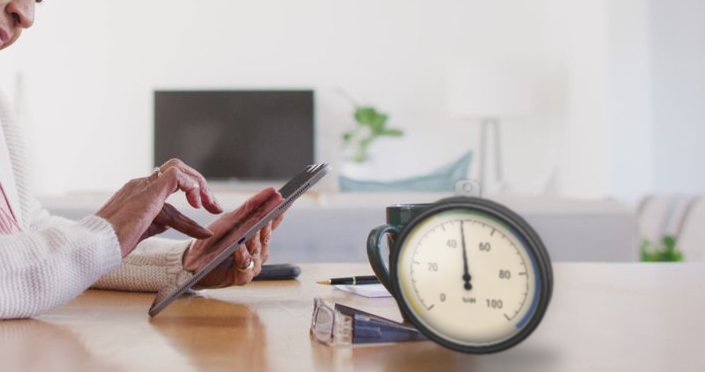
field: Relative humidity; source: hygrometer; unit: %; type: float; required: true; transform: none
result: 48 %
